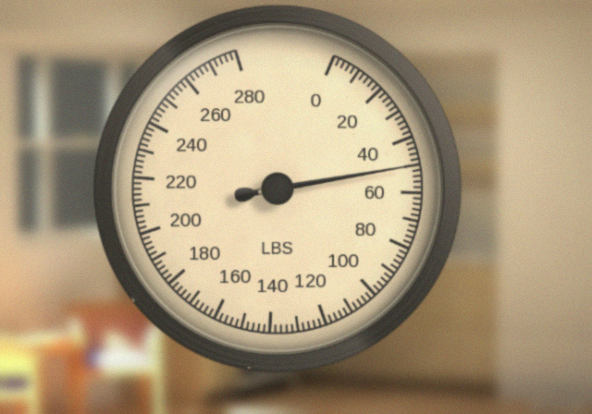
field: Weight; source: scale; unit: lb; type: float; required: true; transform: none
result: 50 lb
